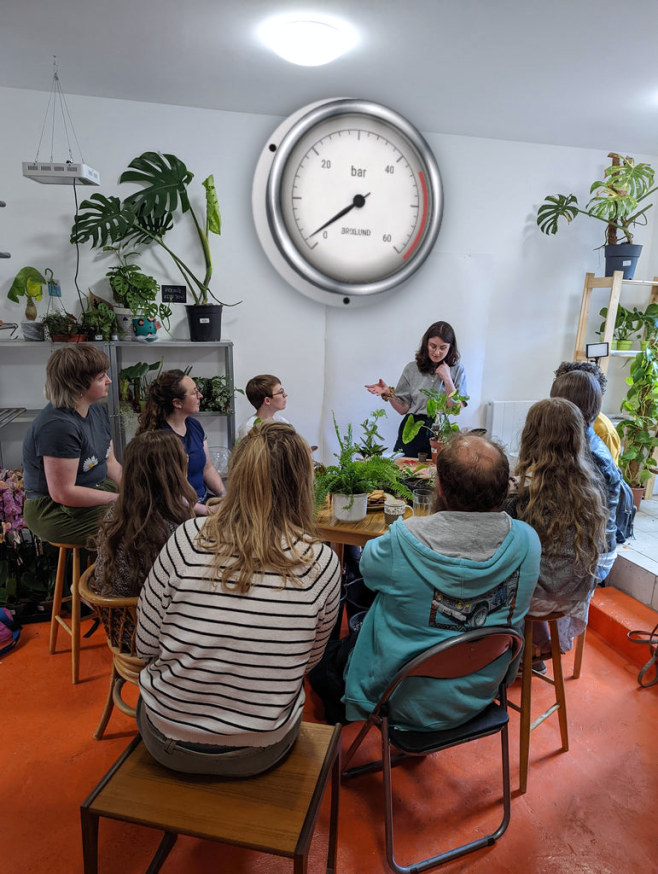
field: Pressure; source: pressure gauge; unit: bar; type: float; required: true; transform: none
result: 2 bar
